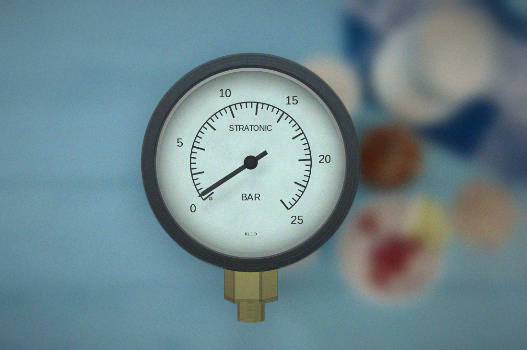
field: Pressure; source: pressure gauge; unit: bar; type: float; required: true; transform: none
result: 0.5 bar
